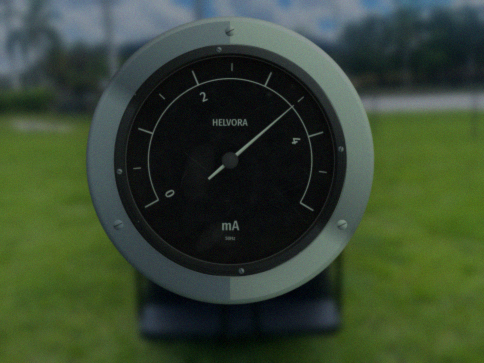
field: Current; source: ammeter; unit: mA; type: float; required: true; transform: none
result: 3.5 mA
